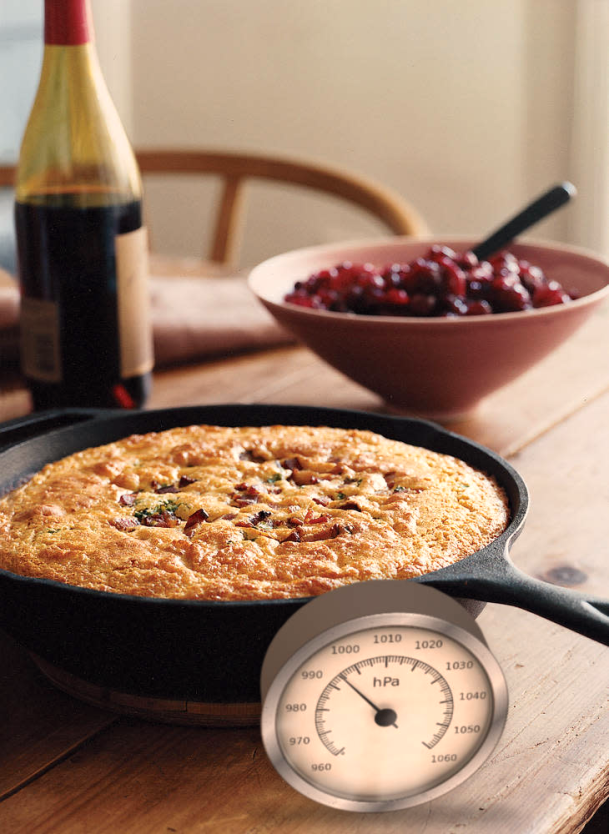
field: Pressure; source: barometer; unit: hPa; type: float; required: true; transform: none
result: 995 hPa
